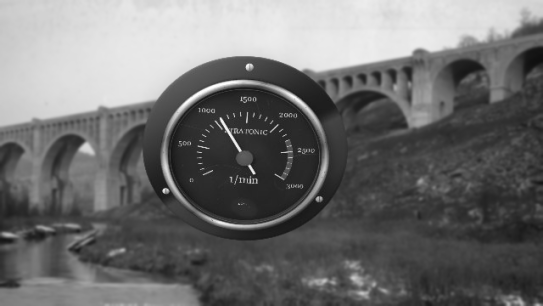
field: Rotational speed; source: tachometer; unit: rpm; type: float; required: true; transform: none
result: 1100 rpm
